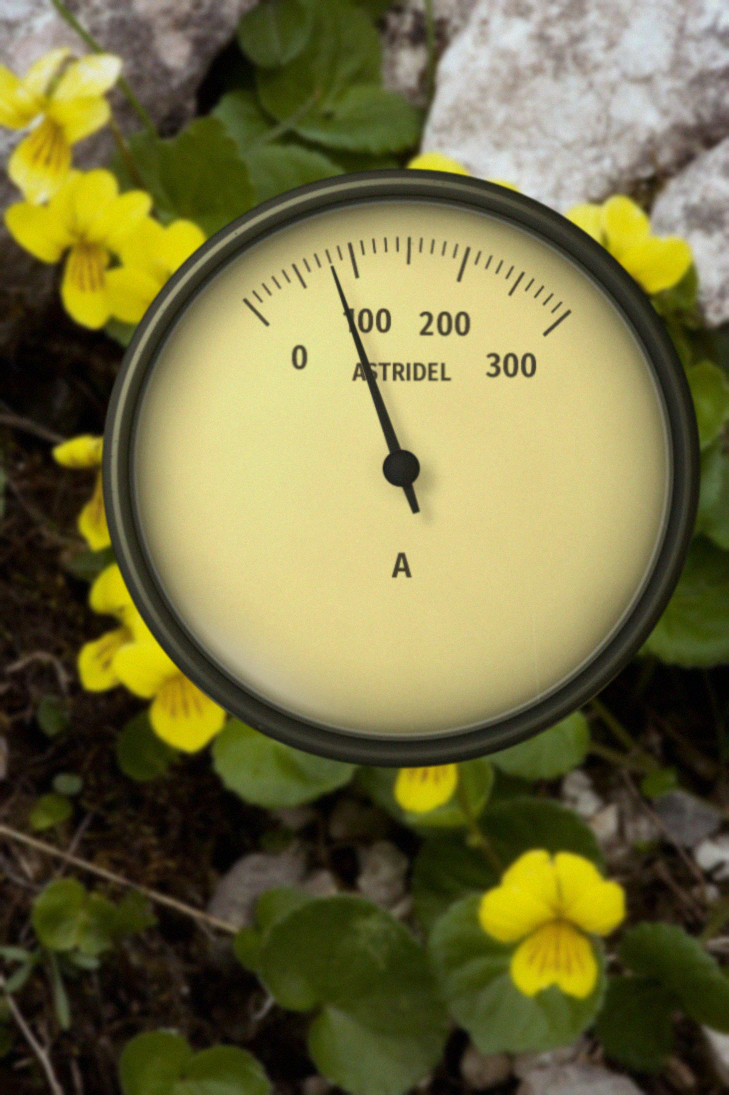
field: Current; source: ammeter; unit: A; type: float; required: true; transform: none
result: 80 A
